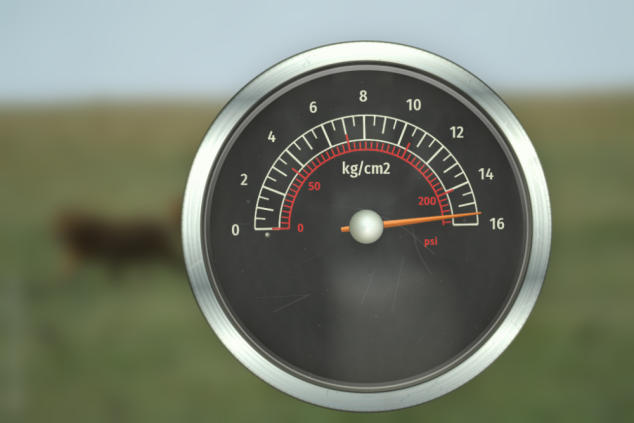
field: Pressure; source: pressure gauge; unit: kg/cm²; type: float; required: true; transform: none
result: 15.5 kg/cm²
